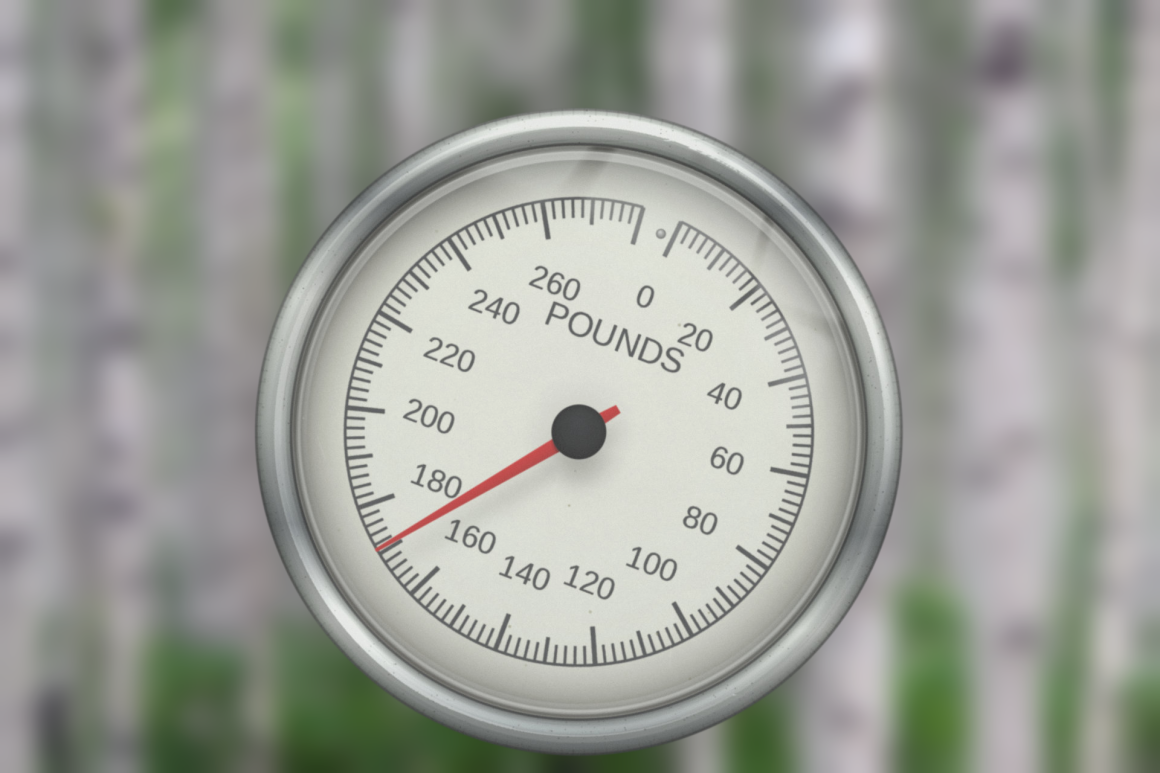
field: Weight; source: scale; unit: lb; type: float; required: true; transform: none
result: 171 lb
